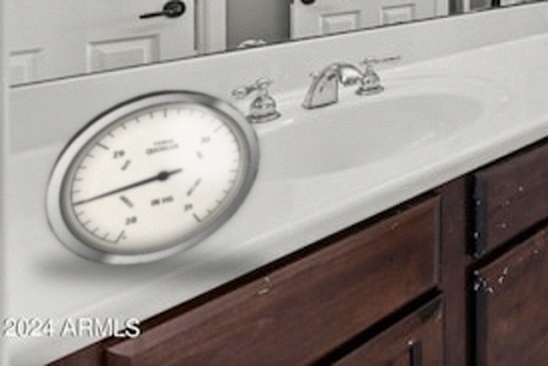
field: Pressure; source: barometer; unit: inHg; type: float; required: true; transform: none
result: 28.5 inHg
